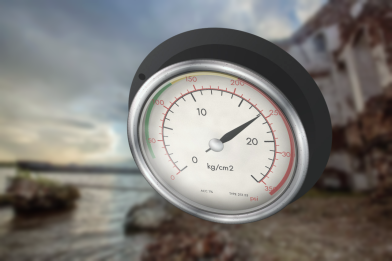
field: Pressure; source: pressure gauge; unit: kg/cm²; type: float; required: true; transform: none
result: 17 kg/cm²
